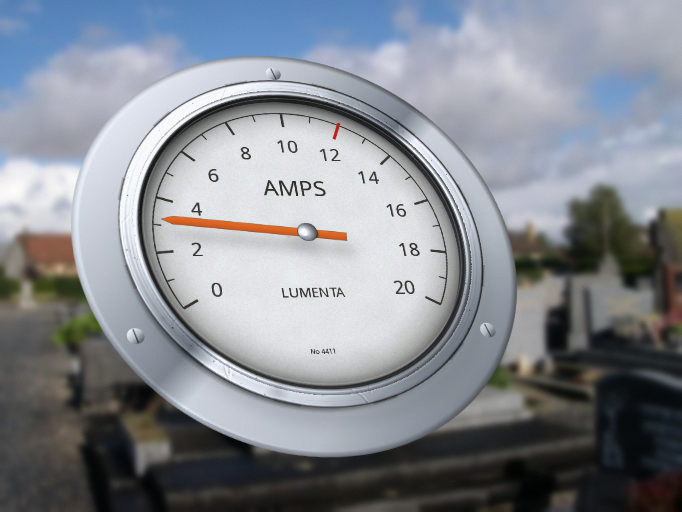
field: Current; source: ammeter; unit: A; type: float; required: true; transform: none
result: 3 A
